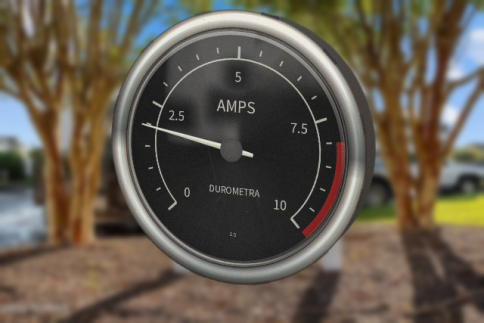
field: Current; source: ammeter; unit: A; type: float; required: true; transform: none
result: 2 A
